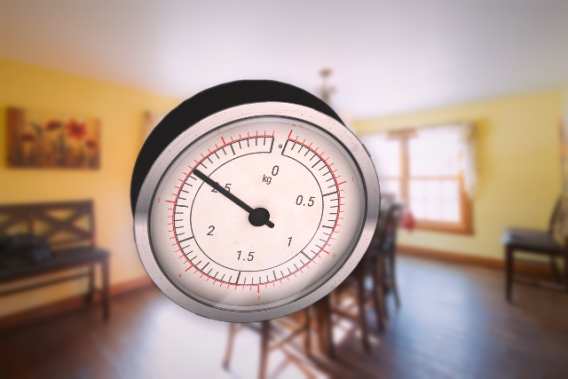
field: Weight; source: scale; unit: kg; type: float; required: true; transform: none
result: 2.5 kg
